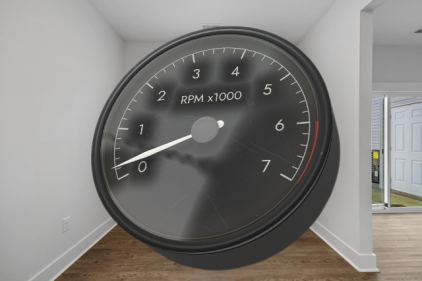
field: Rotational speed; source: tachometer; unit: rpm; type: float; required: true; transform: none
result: 200 rpm
